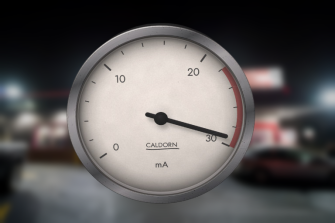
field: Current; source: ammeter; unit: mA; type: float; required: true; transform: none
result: 29 mA
